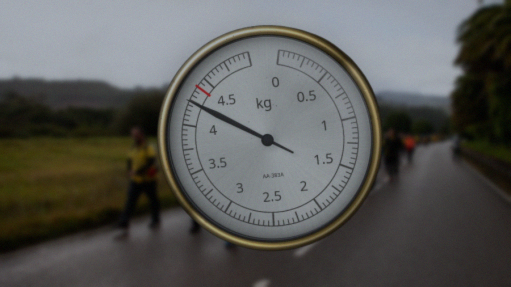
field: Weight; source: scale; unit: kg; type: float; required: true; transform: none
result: 4.25 kg
